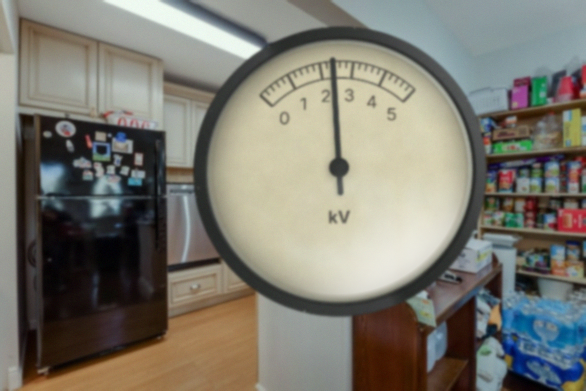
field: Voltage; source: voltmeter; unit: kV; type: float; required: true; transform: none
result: 2.4 kV
